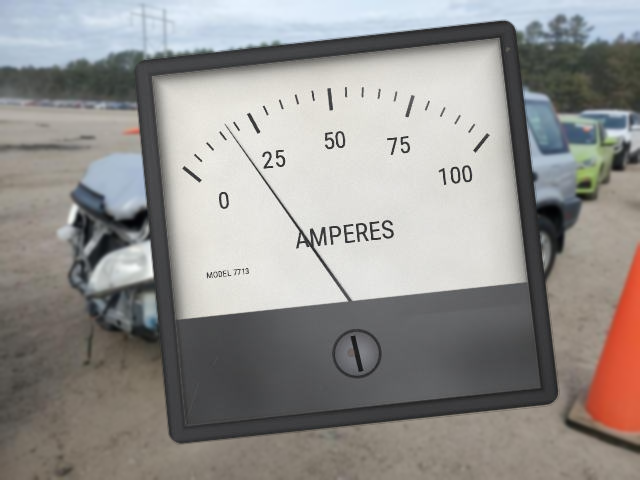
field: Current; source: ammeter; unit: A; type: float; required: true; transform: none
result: 17.5 A
